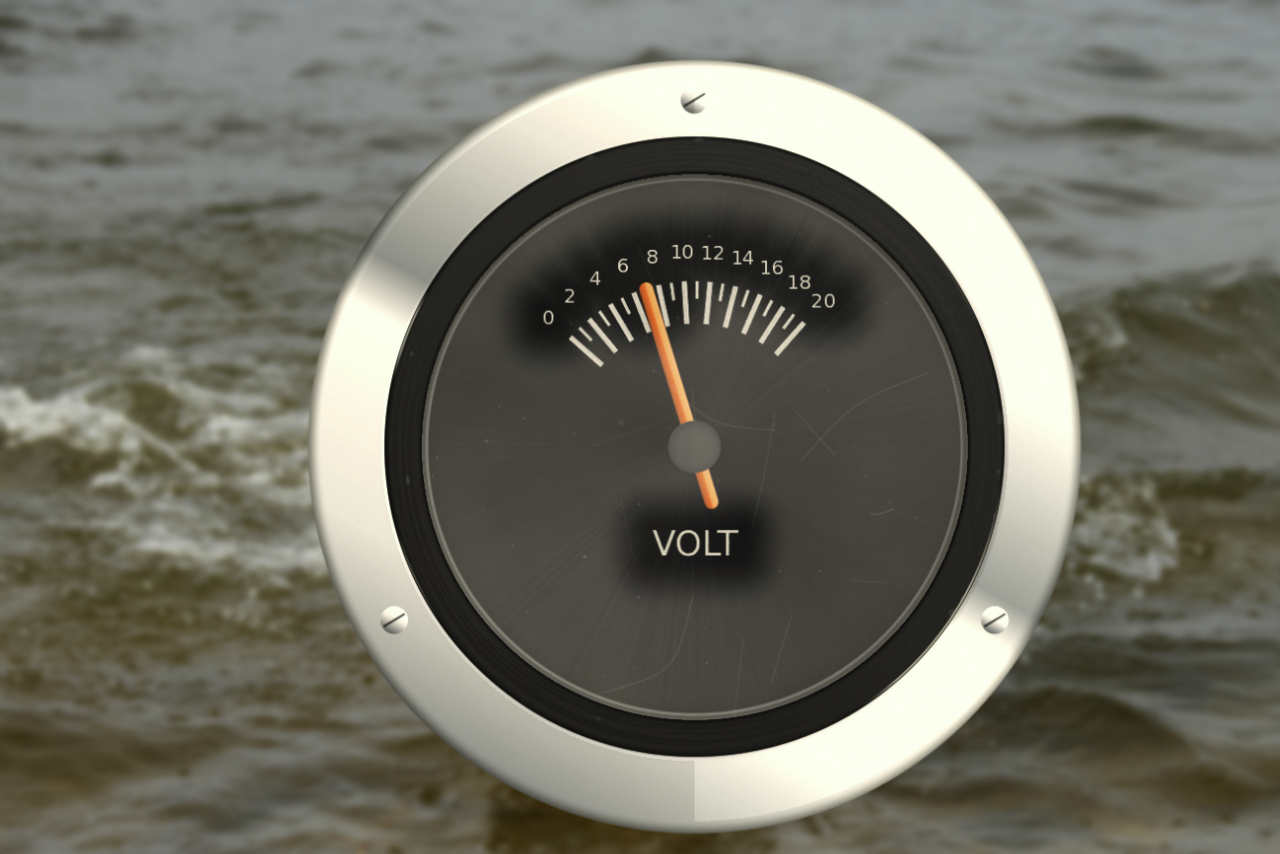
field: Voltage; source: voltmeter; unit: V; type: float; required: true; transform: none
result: 7 V
